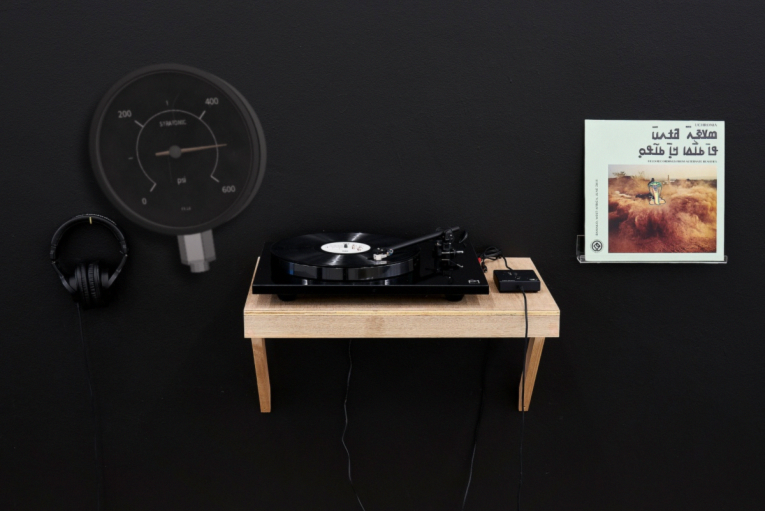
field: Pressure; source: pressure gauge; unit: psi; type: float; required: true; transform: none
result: 500 psi
